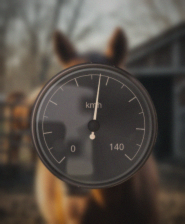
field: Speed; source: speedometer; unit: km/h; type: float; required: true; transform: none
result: 75 km/h
